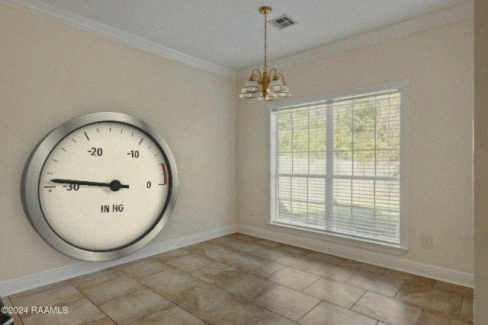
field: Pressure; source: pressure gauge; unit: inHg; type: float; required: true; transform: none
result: -29 inHg
